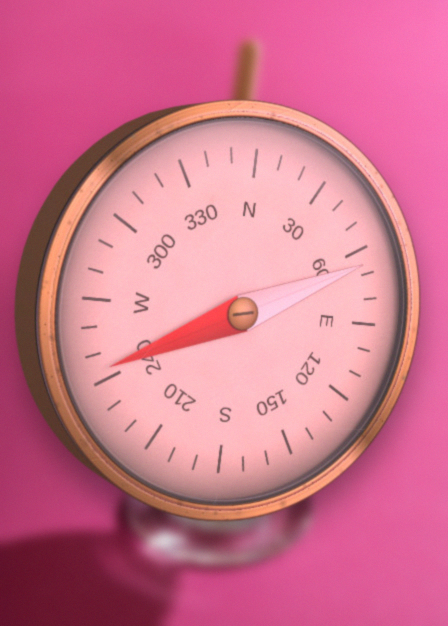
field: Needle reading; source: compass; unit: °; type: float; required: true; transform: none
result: 245 °
